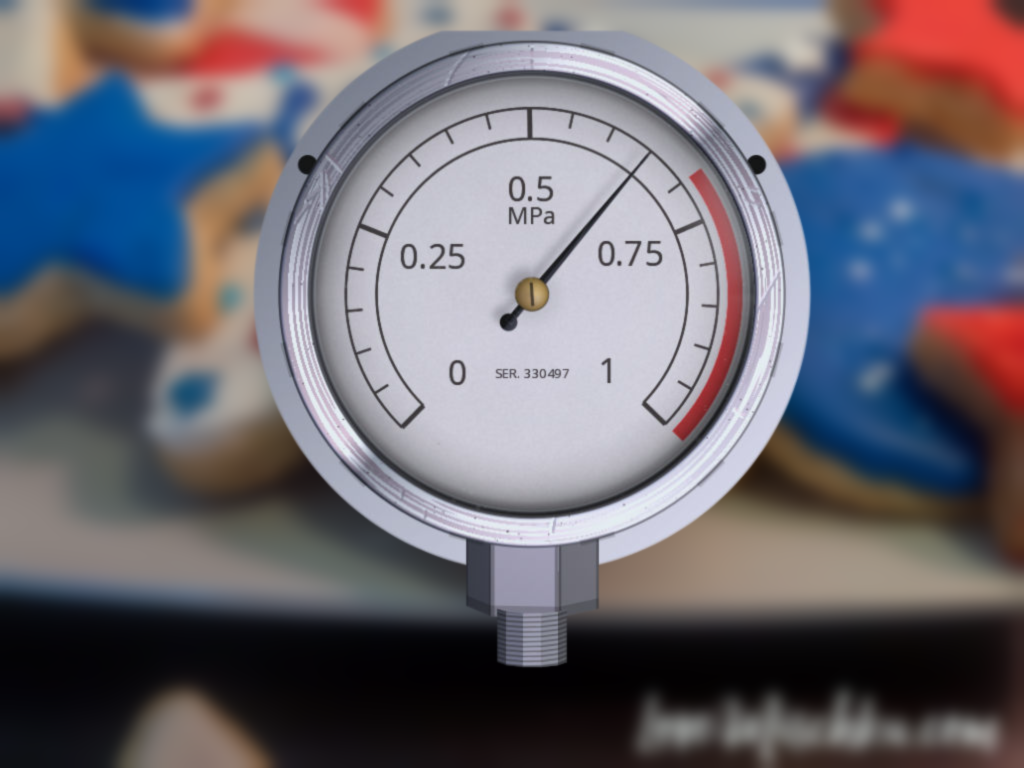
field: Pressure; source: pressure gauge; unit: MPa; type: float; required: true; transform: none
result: 0.65 MPa
